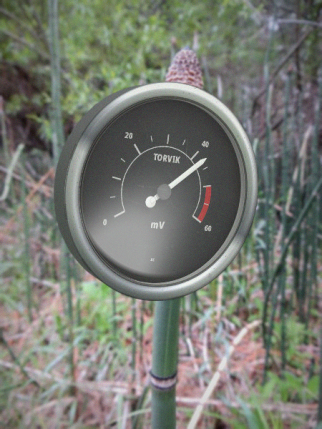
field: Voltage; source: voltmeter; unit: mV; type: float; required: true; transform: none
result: 42.5 mV
